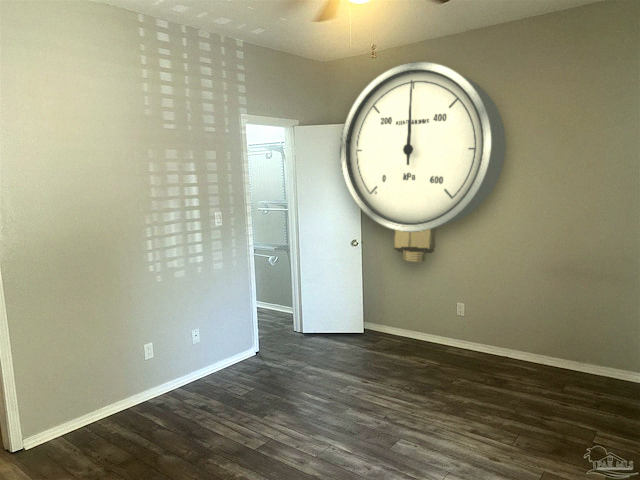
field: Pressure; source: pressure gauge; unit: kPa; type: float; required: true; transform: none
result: 300 kPa
